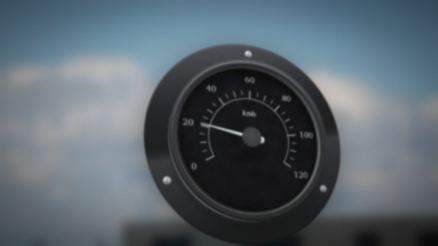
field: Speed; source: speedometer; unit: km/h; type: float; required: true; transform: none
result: 20 km/h
